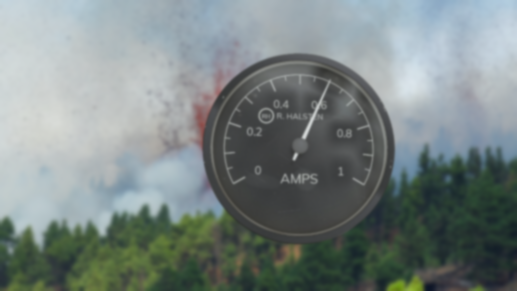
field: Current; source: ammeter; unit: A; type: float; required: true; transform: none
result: 0.6 A
